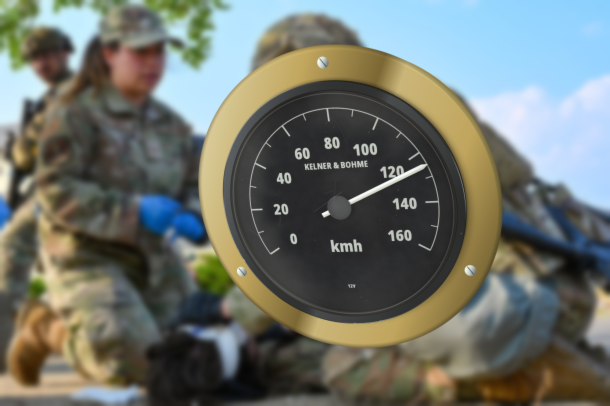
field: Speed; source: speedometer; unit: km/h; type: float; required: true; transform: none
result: 125 km/h
